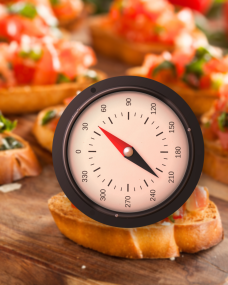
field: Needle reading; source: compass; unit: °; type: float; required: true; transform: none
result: 40 °
